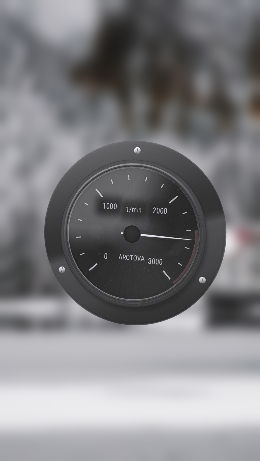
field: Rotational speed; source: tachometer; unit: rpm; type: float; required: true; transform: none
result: 2500 rpm
